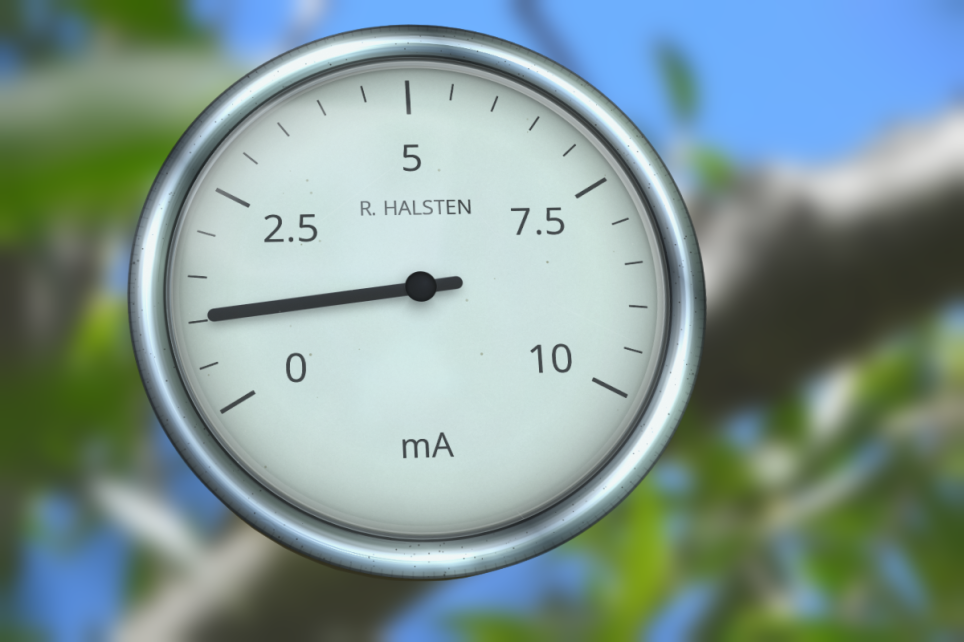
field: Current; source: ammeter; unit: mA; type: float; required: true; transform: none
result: 1 mA
